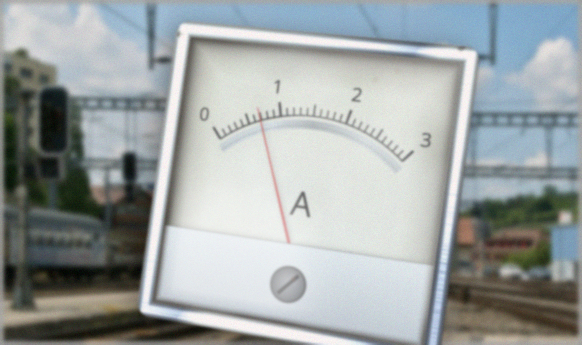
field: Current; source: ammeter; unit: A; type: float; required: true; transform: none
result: 0.7 A
